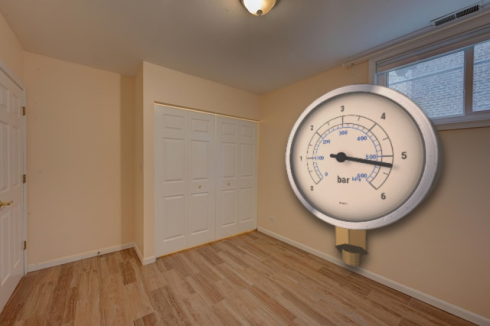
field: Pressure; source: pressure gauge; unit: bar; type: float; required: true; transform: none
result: 5.25 bar
